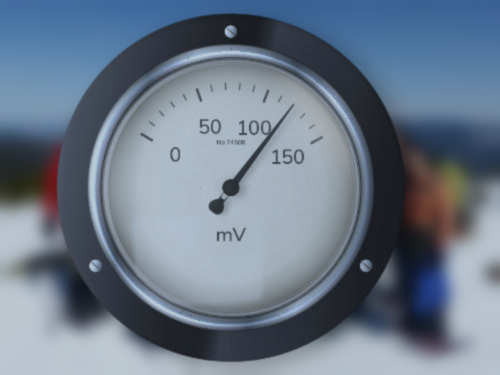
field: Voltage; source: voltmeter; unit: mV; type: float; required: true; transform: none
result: 120 mV
